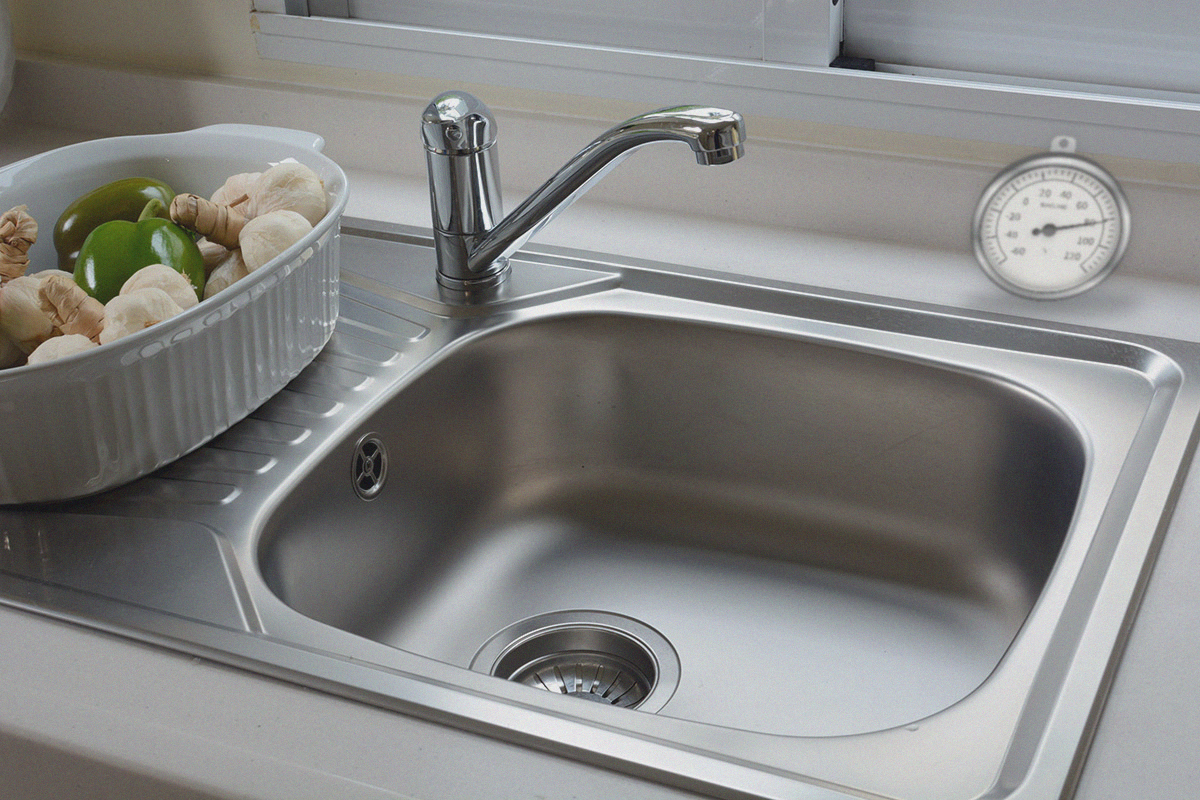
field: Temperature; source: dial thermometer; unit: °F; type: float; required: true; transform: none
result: 80 °F
